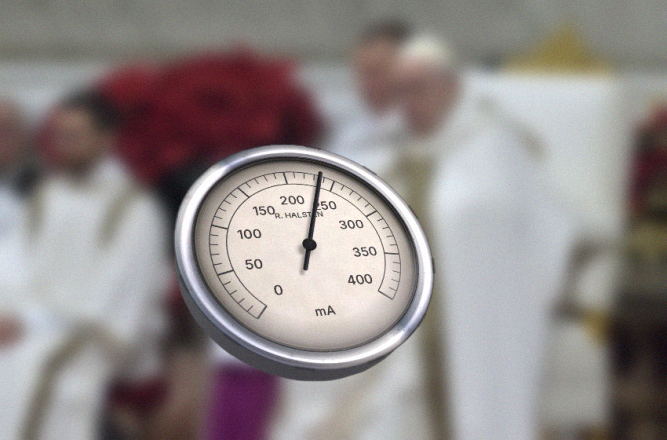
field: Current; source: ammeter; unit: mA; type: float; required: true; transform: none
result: 235 mA
